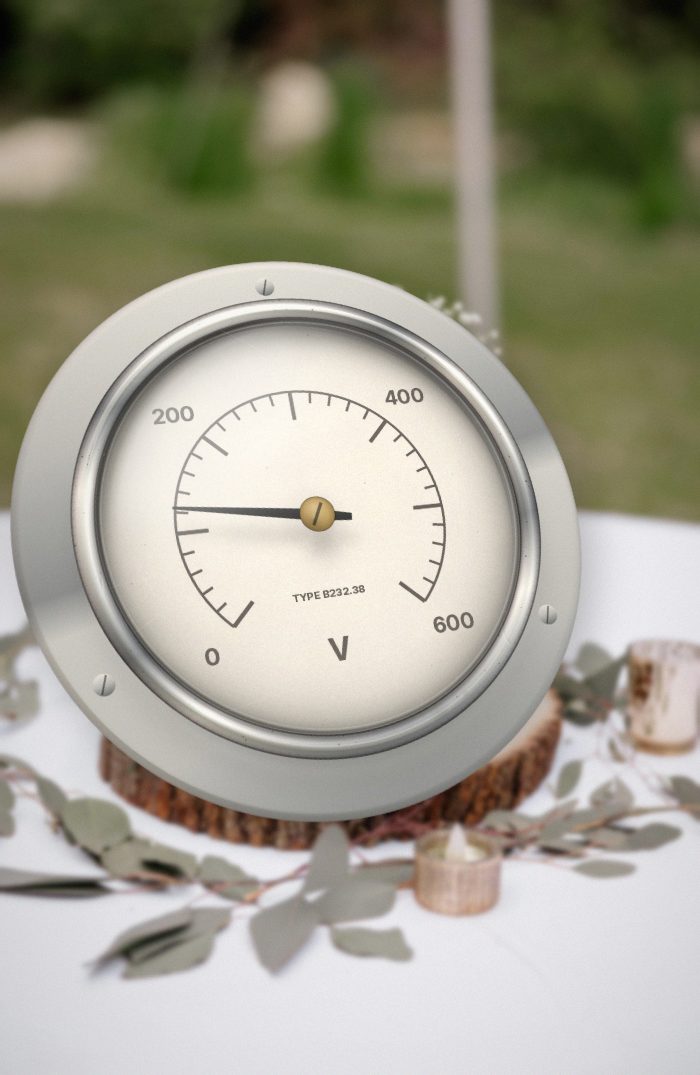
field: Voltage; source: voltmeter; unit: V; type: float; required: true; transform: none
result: 120 V
